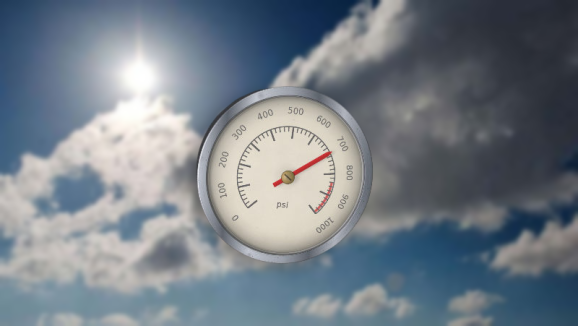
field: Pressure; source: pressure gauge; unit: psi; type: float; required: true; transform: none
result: 700 psi
